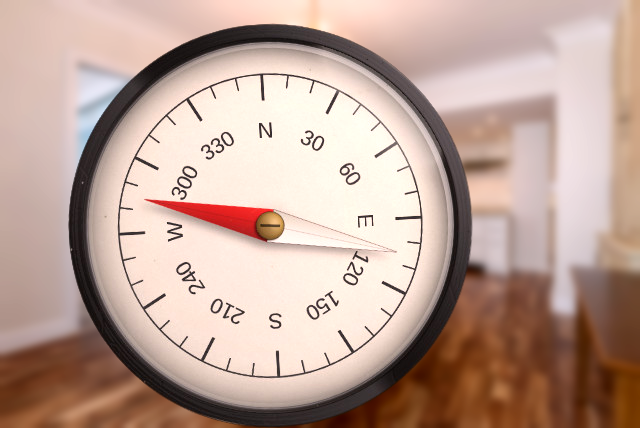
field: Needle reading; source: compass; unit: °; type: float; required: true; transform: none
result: 285 °
